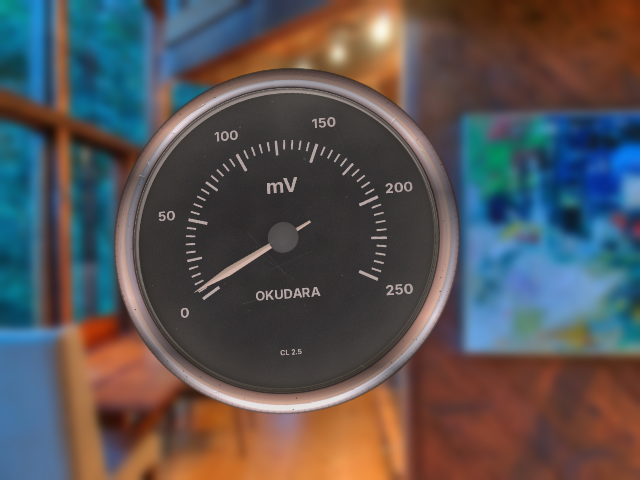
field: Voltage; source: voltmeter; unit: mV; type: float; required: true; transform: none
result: 5 mV
